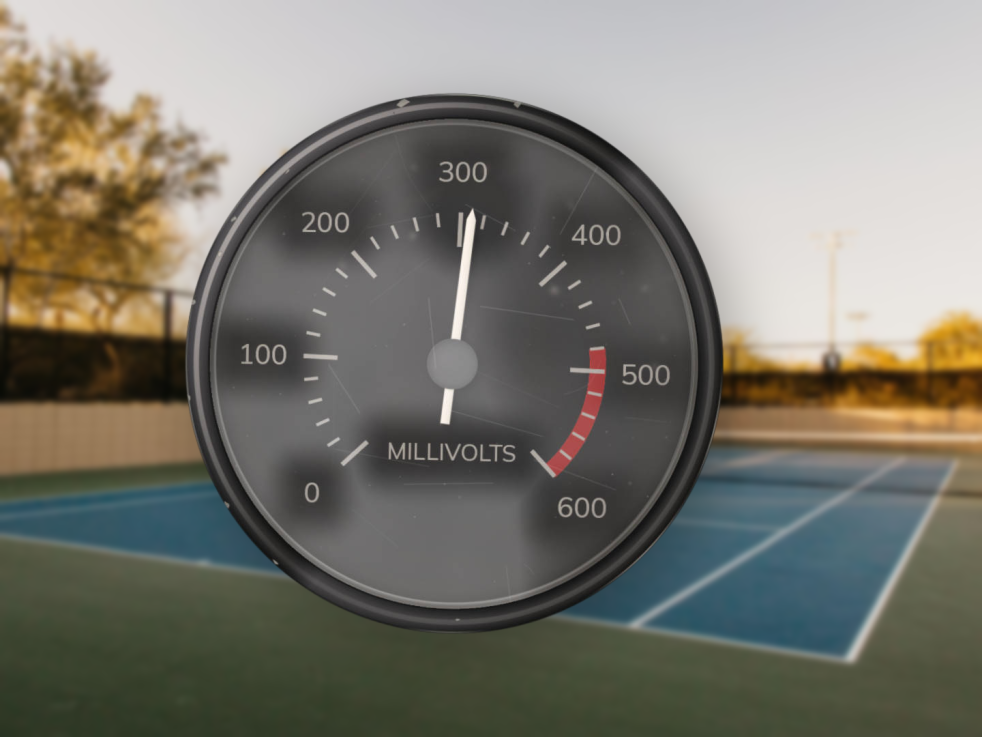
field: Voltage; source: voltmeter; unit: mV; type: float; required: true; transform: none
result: 310 mV
